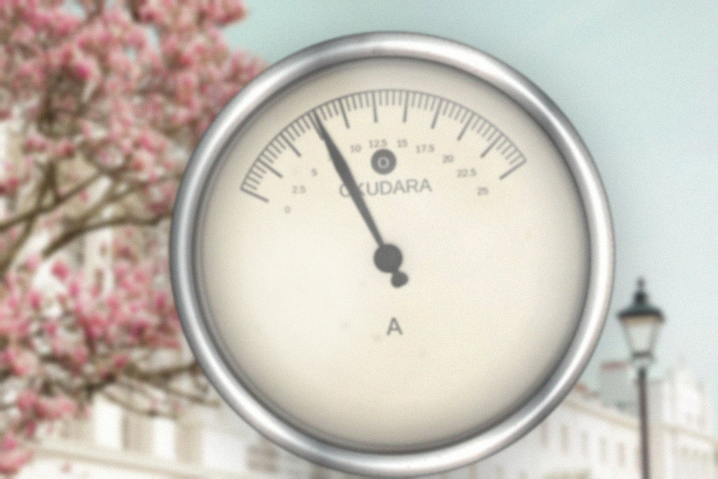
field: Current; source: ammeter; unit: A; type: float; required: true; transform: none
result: 8 A
